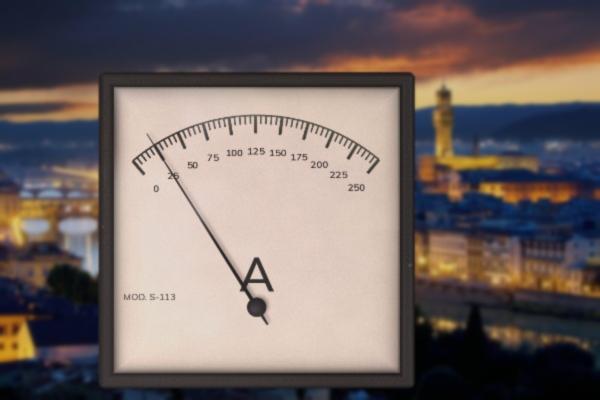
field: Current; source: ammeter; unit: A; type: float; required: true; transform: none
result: 25 A
